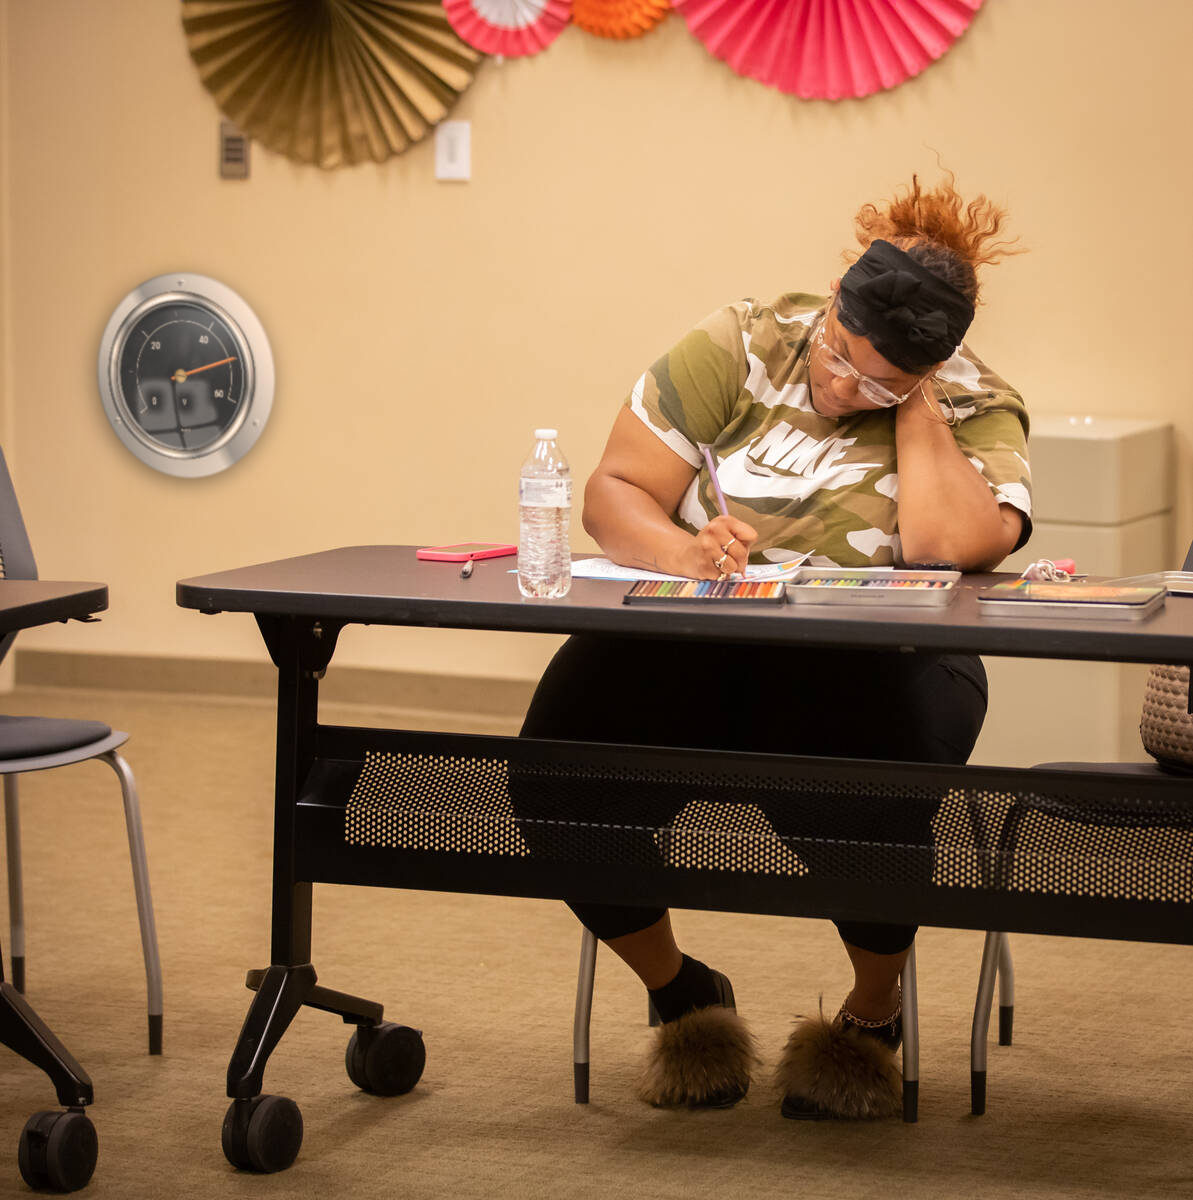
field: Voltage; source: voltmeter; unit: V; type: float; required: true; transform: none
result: 50 V
